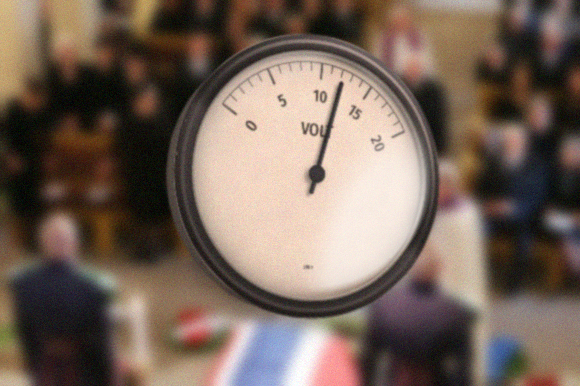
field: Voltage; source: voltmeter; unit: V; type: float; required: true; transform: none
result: 12 V
